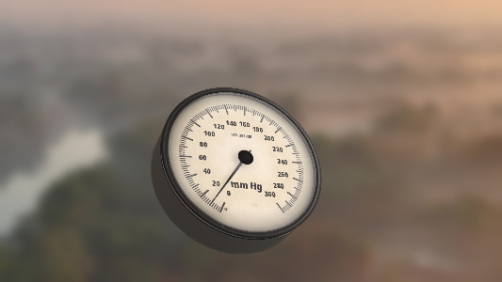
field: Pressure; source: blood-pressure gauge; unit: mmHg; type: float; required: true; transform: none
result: 10 mmHg
